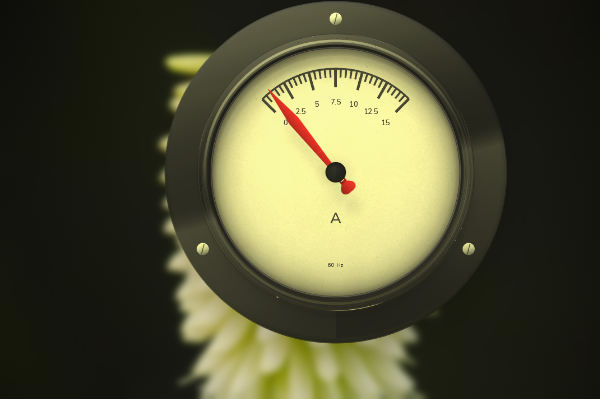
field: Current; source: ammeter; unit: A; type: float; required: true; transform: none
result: 1 A
